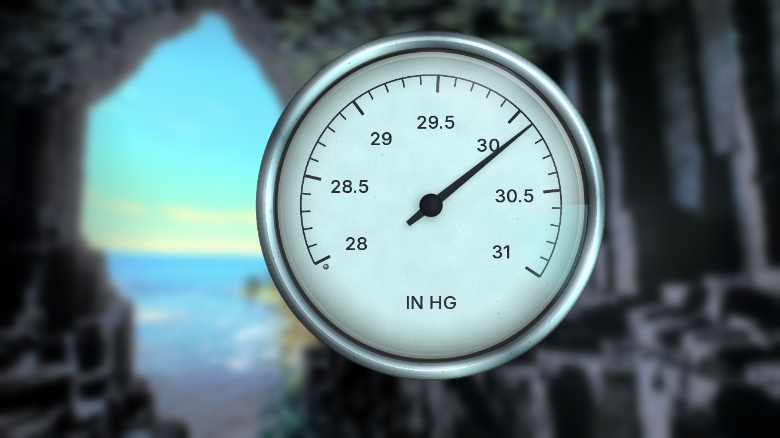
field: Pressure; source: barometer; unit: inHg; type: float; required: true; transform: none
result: 30.1 inHg
